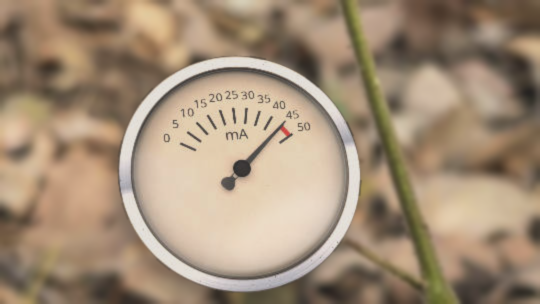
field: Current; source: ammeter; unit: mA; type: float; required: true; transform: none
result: 45 mA
